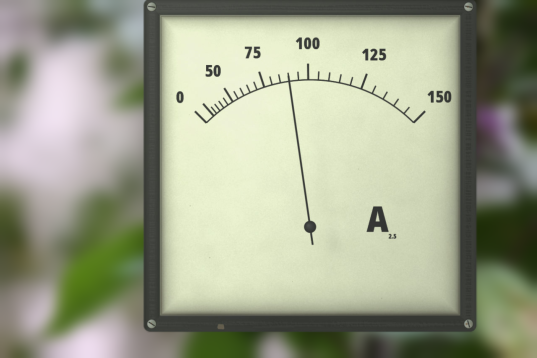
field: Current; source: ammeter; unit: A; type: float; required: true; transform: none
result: 90 A
